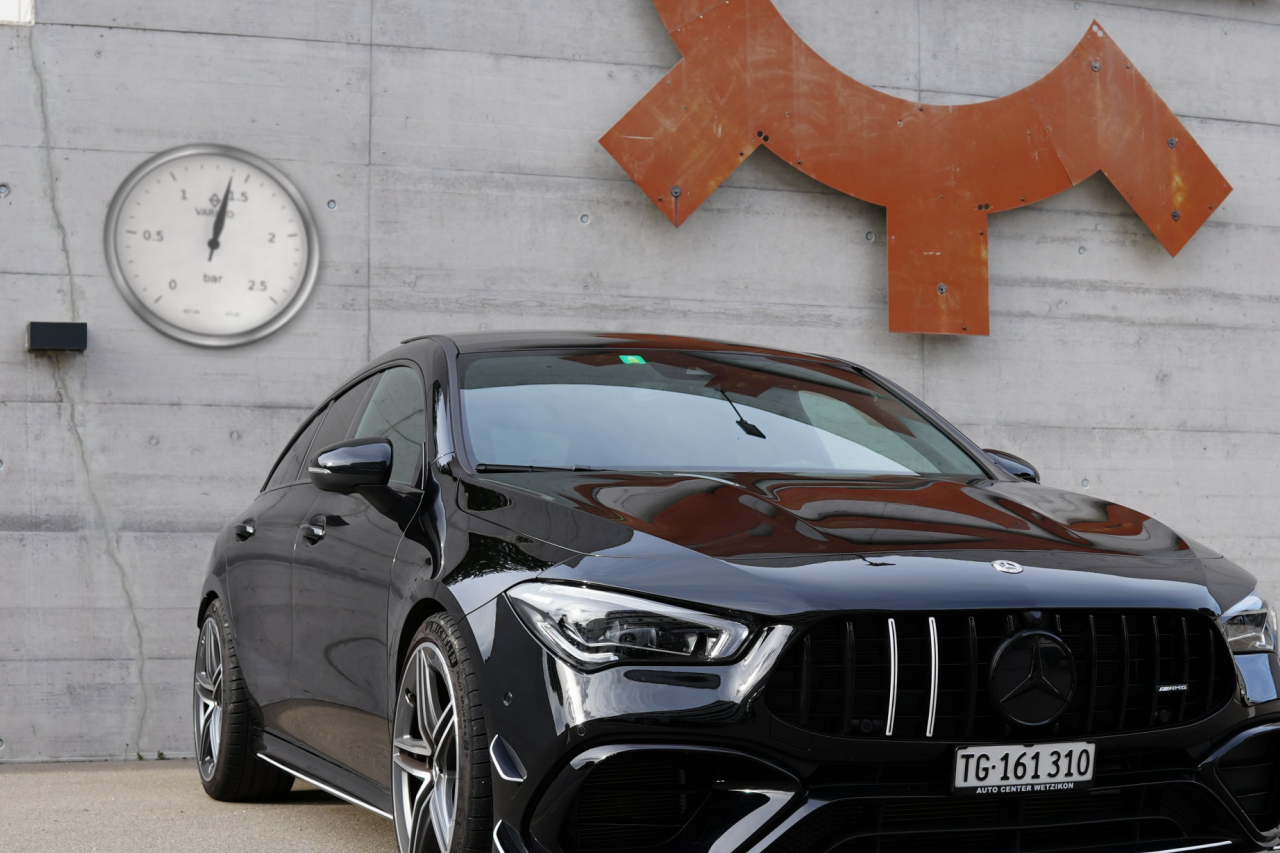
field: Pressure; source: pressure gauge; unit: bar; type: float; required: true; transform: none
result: 1.4 bar
